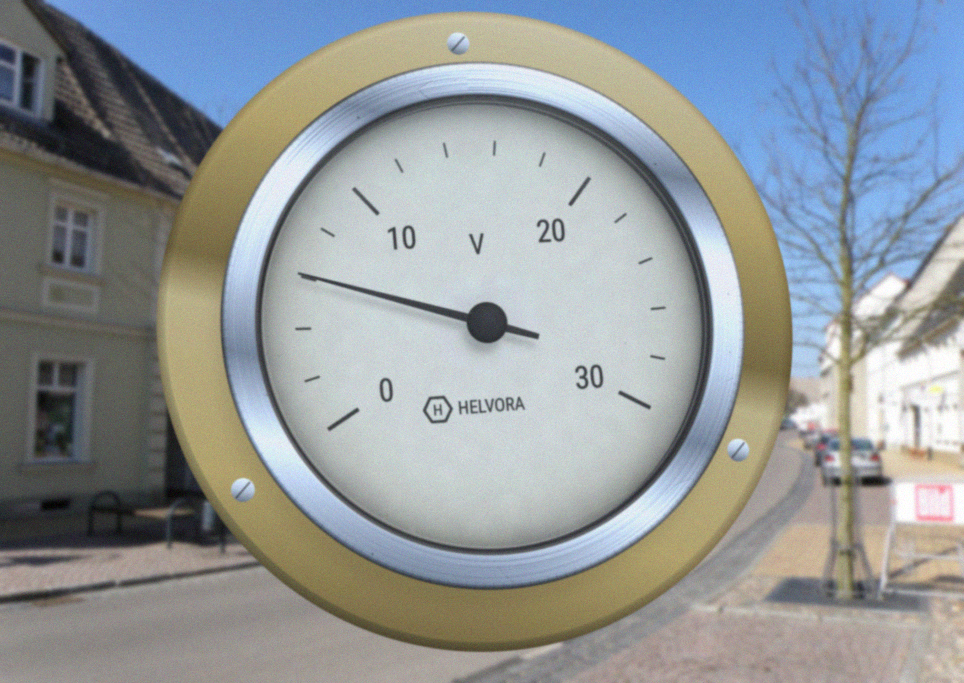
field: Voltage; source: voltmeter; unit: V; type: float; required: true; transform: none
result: 6 V
